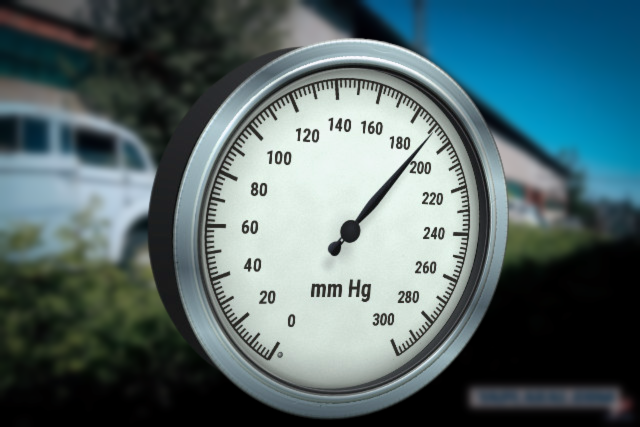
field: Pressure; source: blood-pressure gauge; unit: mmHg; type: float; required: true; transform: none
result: 190 mmHg
